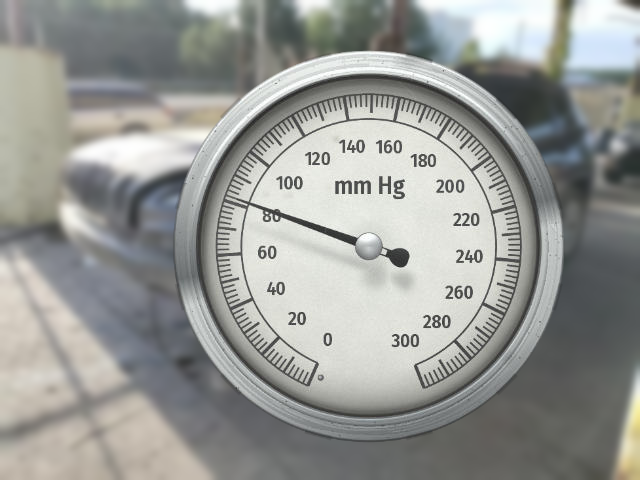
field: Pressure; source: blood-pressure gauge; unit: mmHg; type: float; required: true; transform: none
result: 82 mmHg
